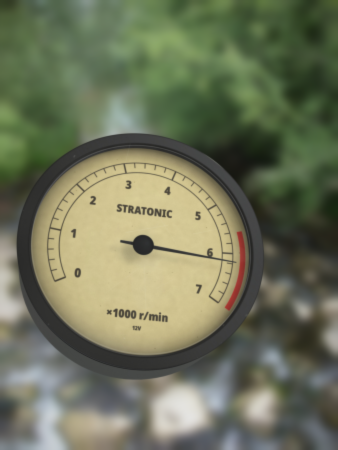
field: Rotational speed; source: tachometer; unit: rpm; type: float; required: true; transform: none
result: 6200 rpm
